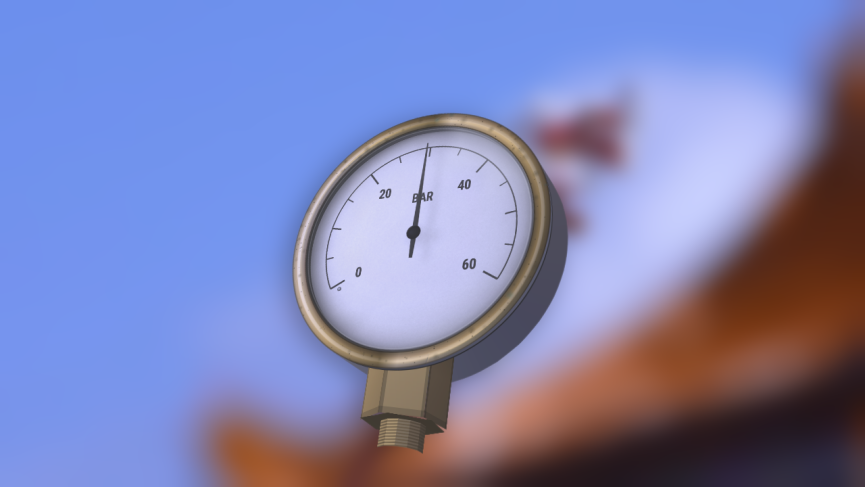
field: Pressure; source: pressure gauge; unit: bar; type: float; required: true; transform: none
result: 30 bar
